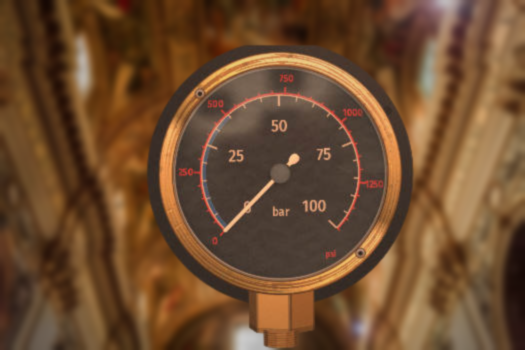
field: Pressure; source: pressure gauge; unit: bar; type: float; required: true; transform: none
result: 0 bar
